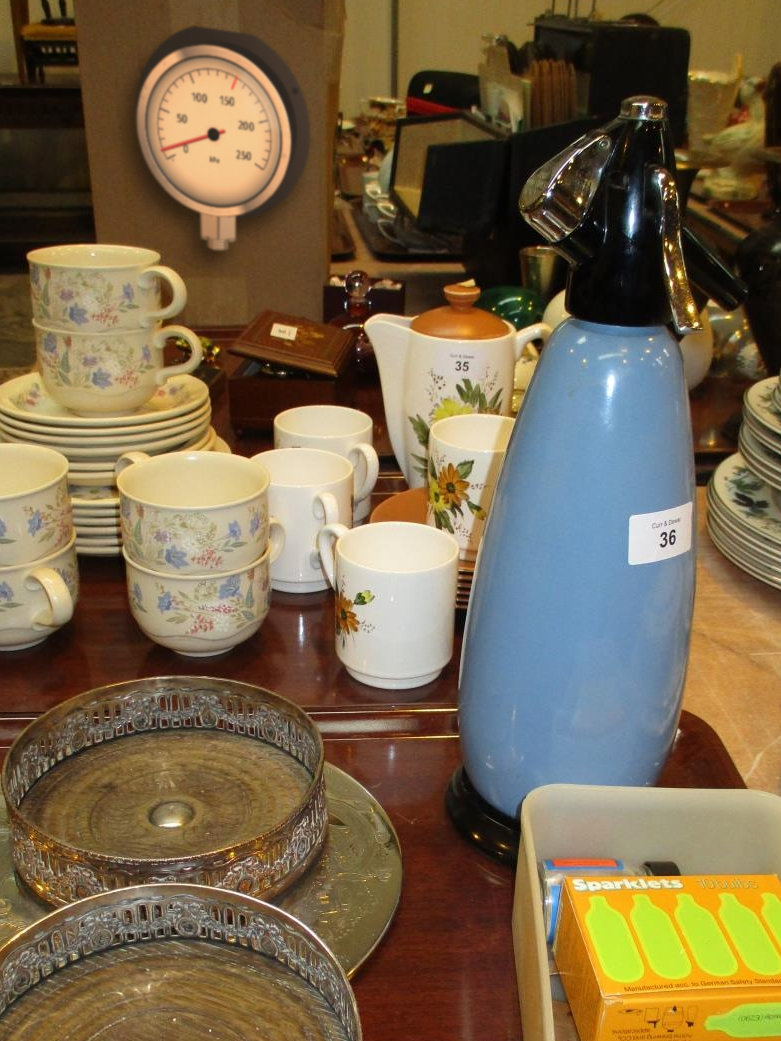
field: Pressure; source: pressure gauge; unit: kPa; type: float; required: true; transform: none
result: 10 kPa
